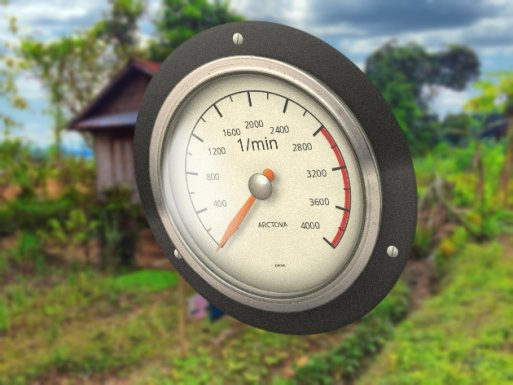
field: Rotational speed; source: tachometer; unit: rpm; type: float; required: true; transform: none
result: 0 rpm
